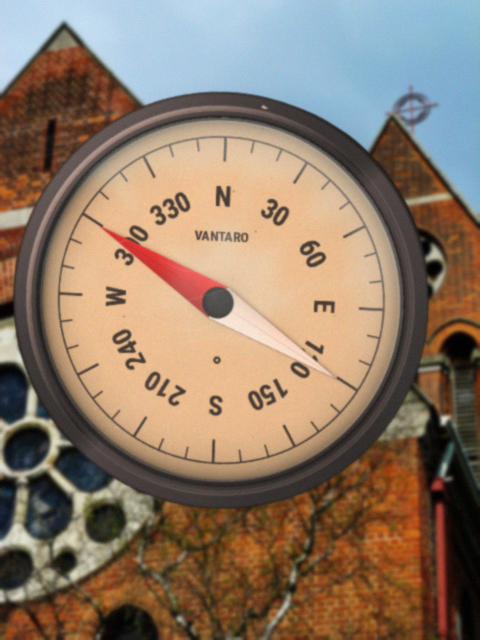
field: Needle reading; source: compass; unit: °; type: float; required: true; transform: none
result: 300 °
